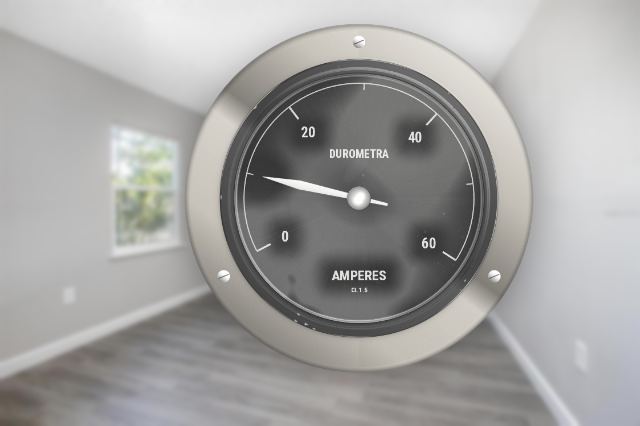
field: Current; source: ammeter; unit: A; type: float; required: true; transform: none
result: 10 A
